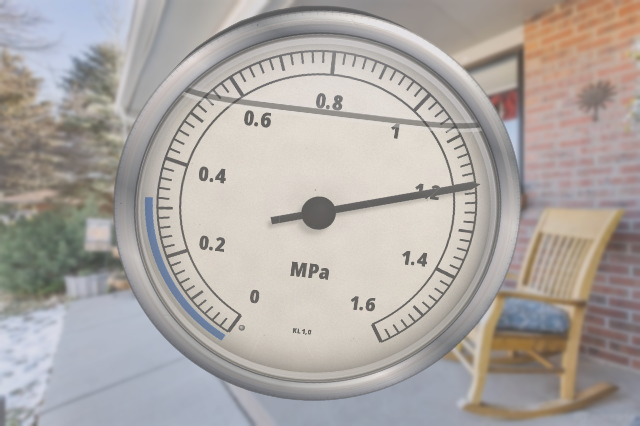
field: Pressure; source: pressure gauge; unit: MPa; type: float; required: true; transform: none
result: 1.2 MPa
